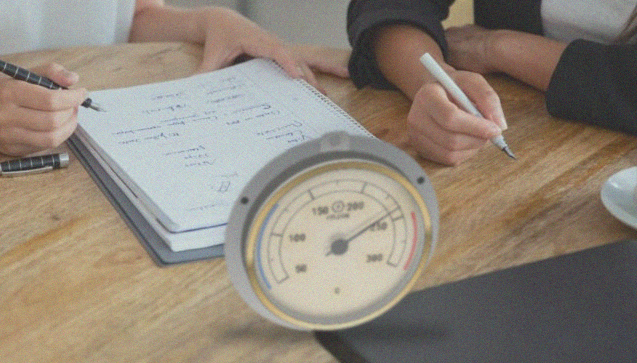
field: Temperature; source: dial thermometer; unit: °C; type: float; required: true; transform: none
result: 237.5 °C
